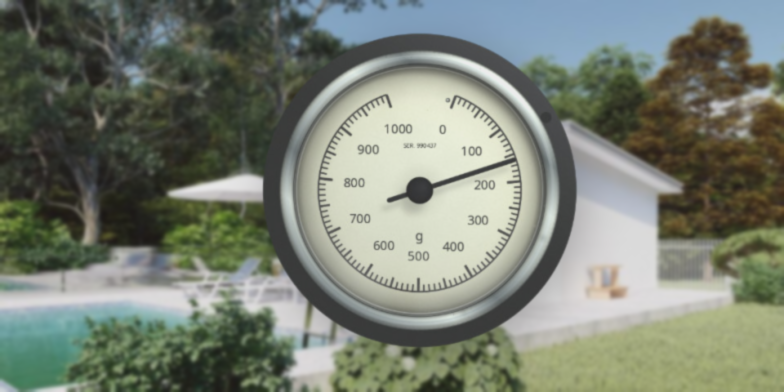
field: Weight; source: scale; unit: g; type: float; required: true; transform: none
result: 160 g
